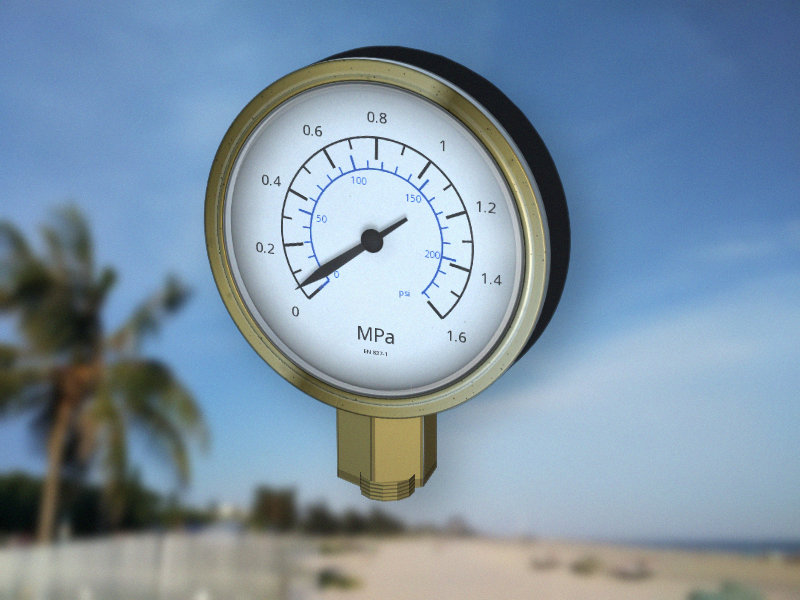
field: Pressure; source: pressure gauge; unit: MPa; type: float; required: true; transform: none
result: 0.05 MPa
